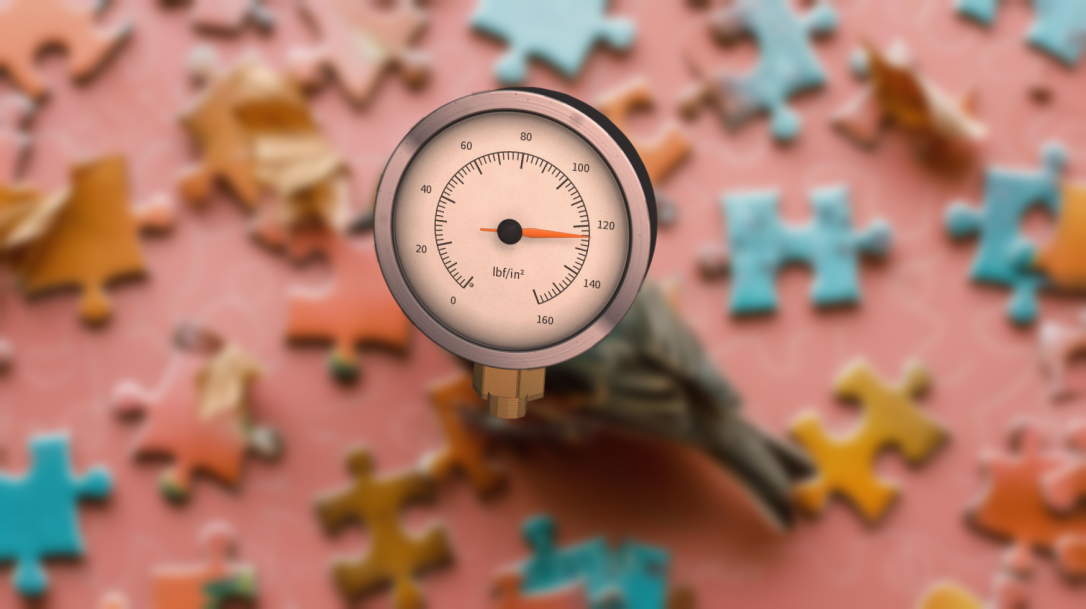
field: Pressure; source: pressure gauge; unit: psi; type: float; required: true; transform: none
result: 124 psi
